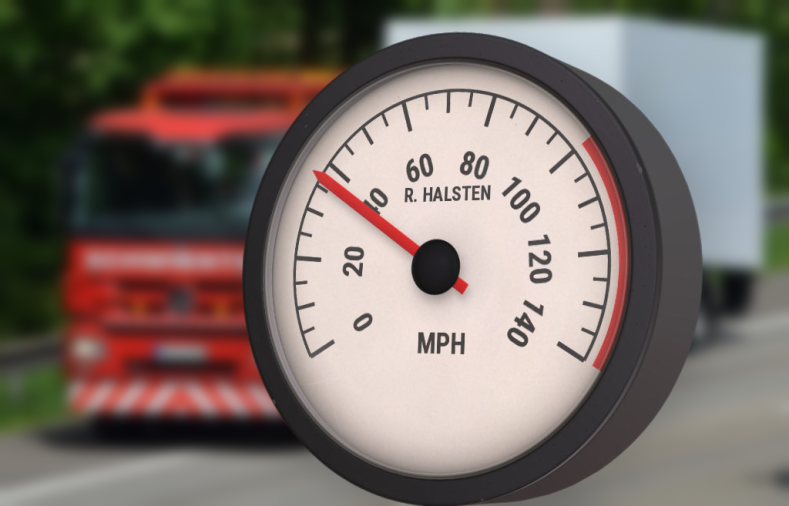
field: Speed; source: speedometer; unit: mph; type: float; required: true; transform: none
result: 37.5 mph
